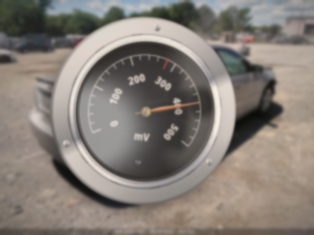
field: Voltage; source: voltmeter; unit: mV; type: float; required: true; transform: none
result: 400 mV
